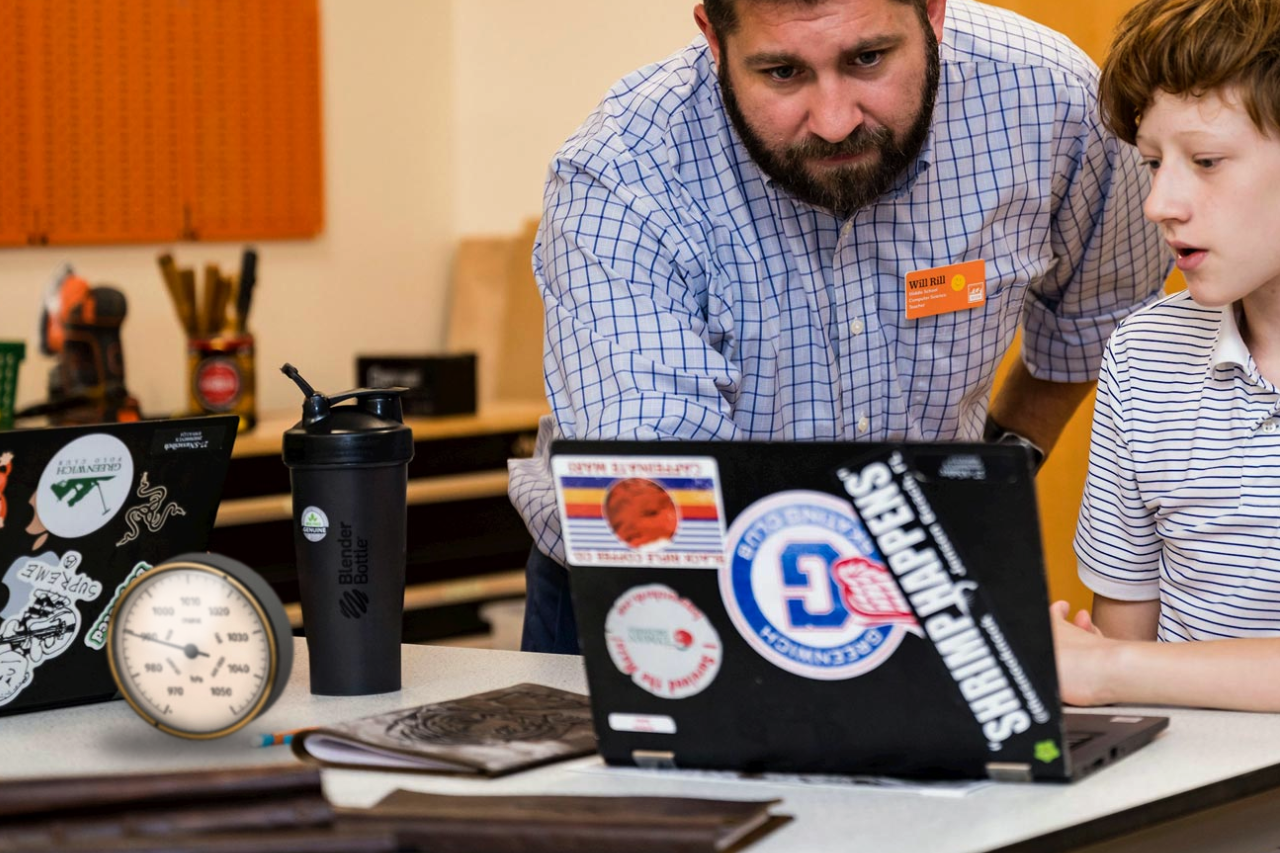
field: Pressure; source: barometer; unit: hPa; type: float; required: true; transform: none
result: 990 hPa
